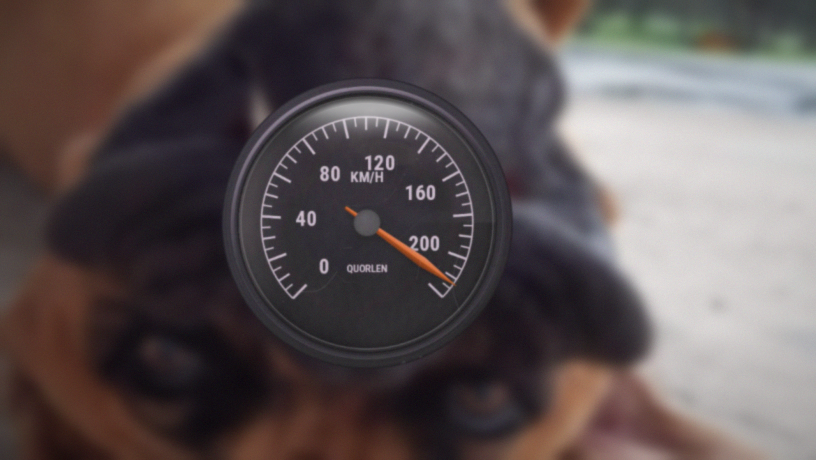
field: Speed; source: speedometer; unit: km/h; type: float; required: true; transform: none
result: 212.5 km/h
